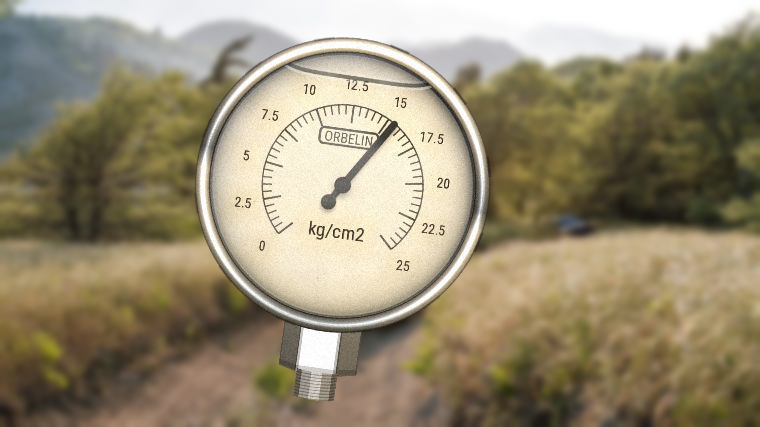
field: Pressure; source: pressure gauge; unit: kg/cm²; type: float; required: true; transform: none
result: 15.5 kg/cm²
